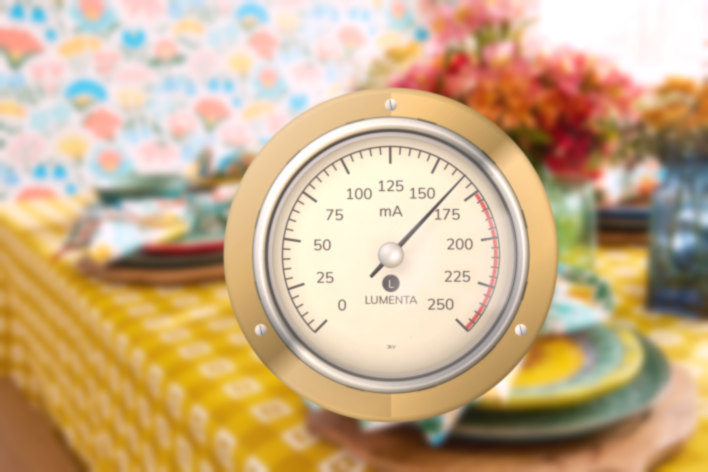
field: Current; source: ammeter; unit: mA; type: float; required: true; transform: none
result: 165 mA
